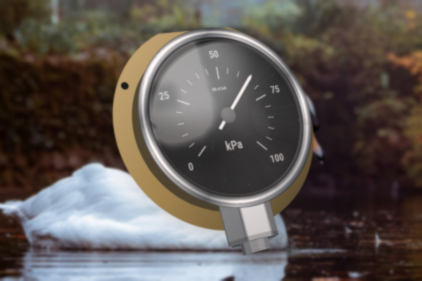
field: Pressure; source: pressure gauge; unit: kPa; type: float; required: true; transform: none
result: 65 kPa
